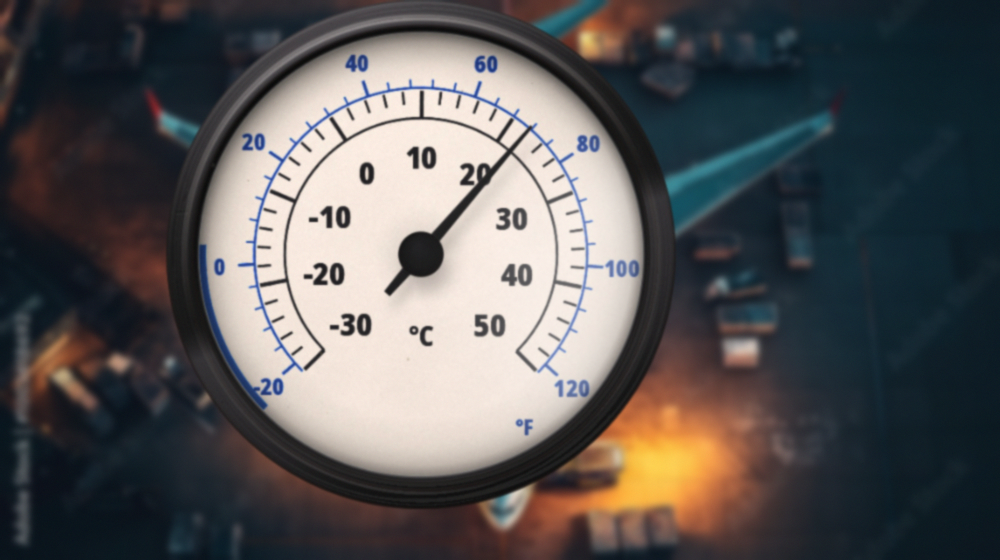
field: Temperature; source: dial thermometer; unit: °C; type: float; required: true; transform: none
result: 22 °C
